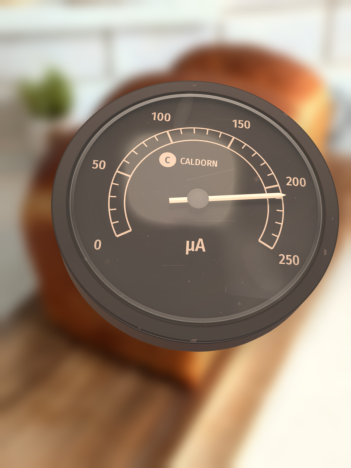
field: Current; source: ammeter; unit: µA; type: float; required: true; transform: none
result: 210 µA
